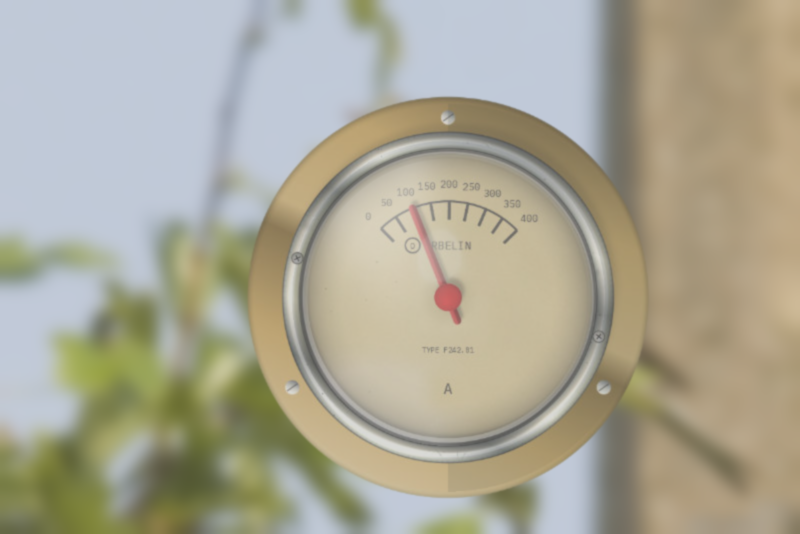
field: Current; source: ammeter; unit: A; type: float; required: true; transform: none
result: 100 A
